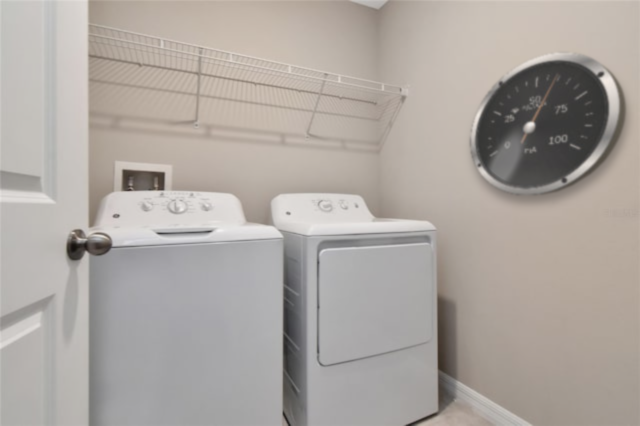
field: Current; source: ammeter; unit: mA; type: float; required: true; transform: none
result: 60 mA
